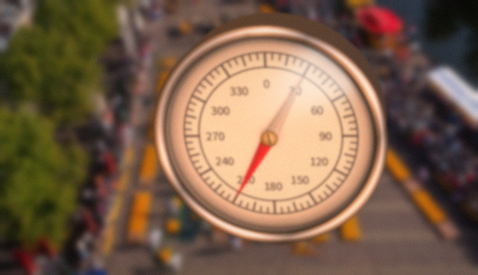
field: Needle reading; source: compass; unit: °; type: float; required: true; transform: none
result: 210 °
